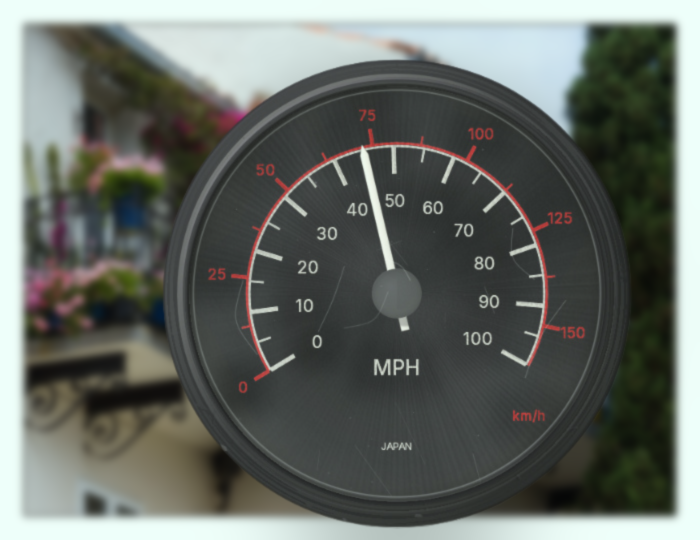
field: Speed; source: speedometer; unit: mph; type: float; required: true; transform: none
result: 45 mph
